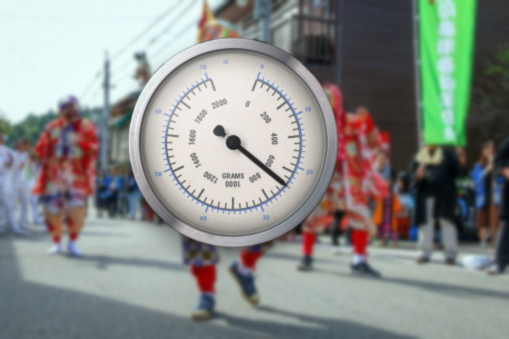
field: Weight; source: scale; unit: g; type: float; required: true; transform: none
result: 680 g
